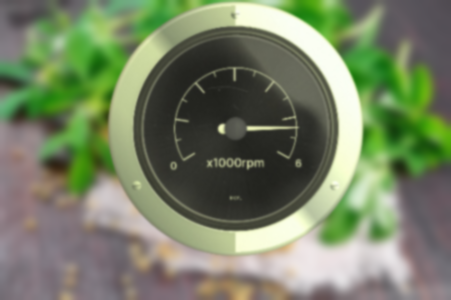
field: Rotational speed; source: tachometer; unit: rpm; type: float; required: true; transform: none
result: 5250 rpm
